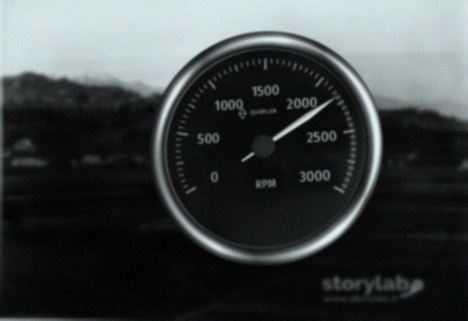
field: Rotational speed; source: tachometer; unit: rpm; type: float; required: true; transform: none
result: 2200 rpm
